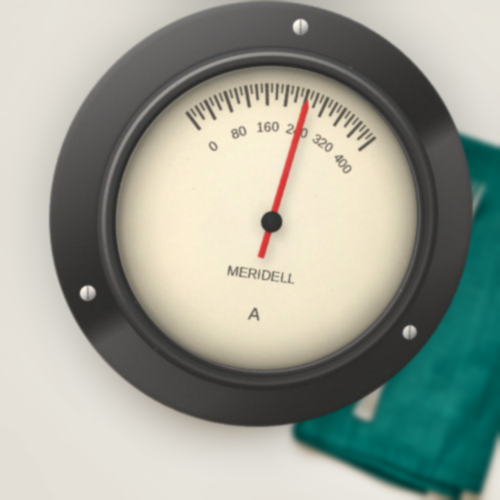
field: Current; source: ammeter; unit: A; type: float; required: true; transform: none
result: 240 A
